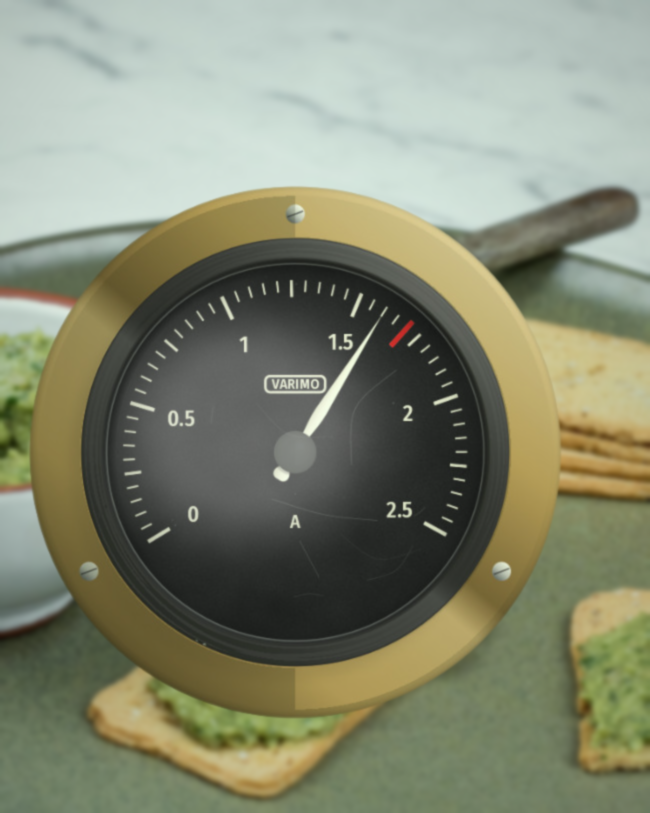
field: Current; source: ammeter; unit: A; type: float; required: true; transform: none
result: 1.6 A
